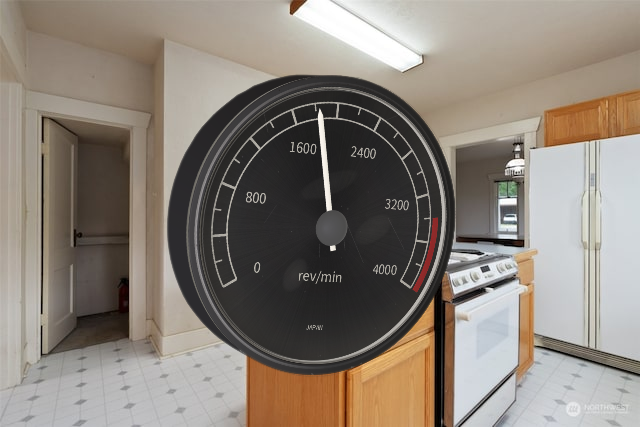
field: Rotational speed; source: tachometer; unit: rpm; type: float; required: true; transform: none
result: 1800 rpm
